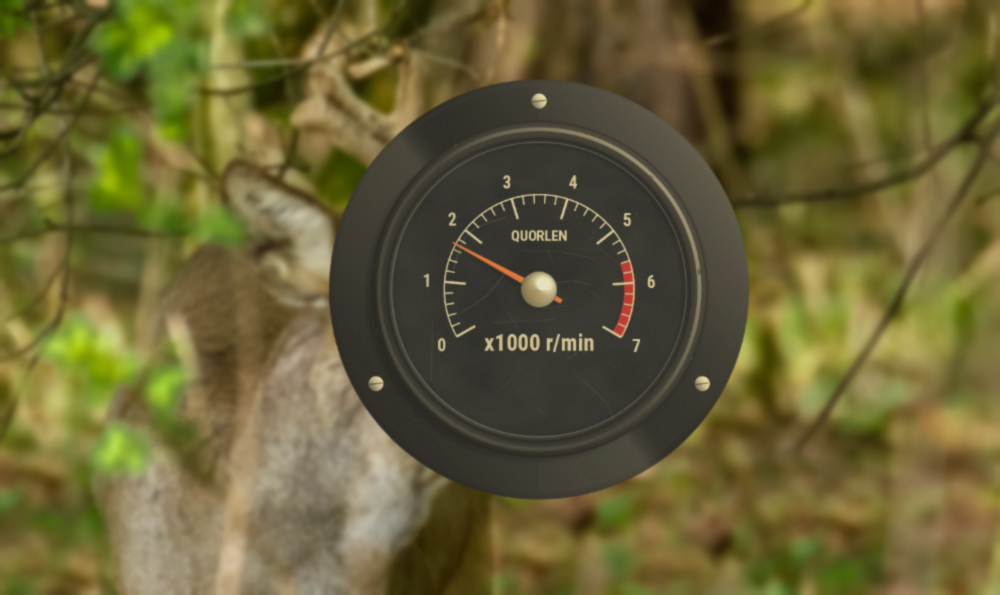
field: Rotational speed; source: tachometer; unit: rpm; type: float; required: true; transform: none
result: 1700 rpm
